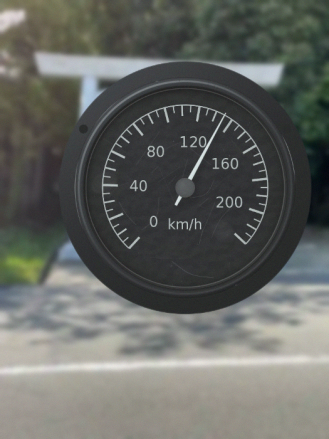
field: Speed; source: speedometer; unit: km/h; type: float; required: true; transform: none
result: 135 km/h
